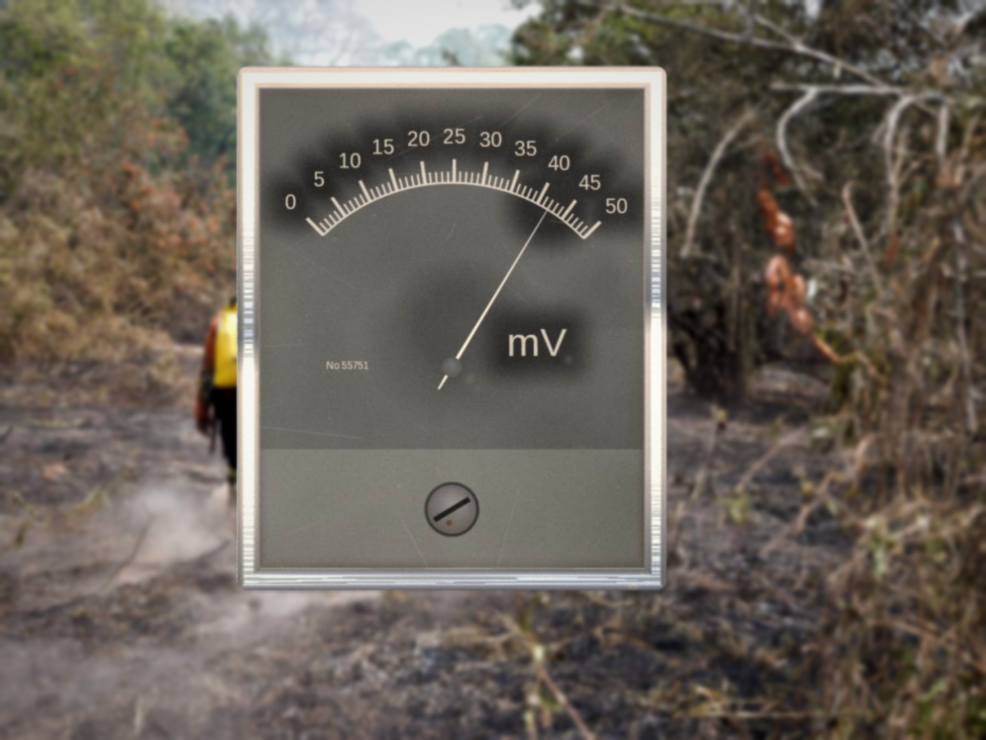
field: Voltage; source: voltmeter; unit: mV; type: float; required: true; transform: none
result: 42 mV
